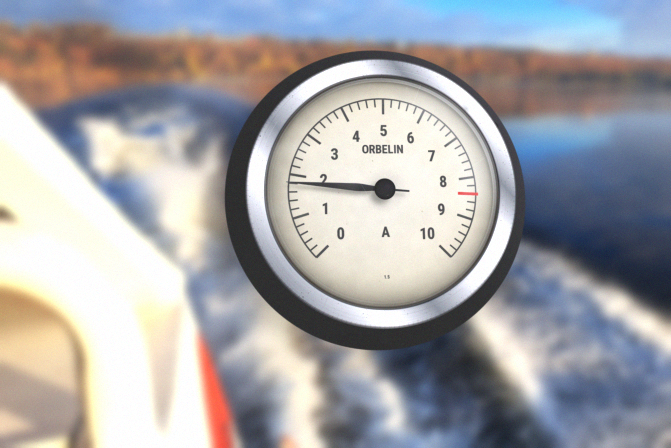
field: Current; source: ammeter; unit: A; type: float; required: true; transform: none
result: 1.8 A
